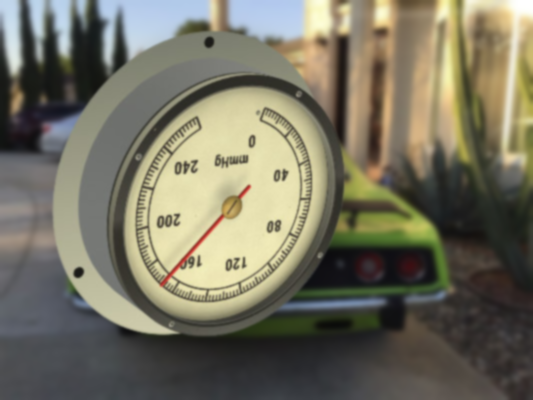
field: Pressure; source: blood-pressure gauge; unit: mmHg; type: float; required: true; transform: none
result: 170 mmHg
